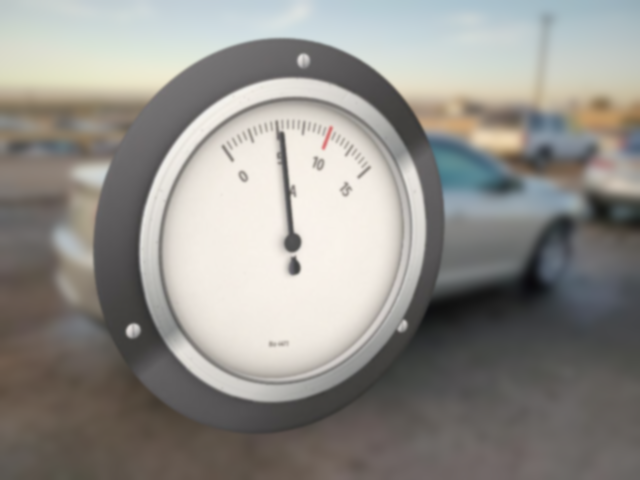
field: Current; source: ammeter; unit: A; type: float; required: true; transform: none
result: 5 A
